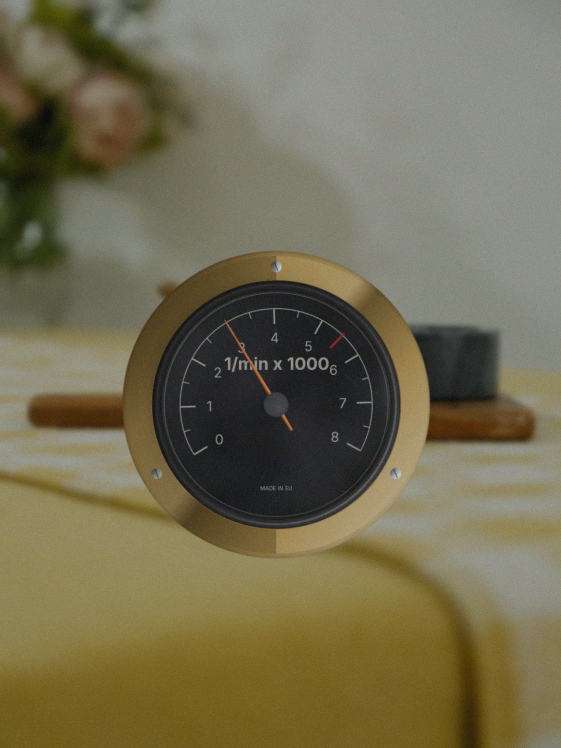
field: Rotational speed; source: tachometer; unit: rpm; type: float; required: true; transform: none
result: 3000 rpm
